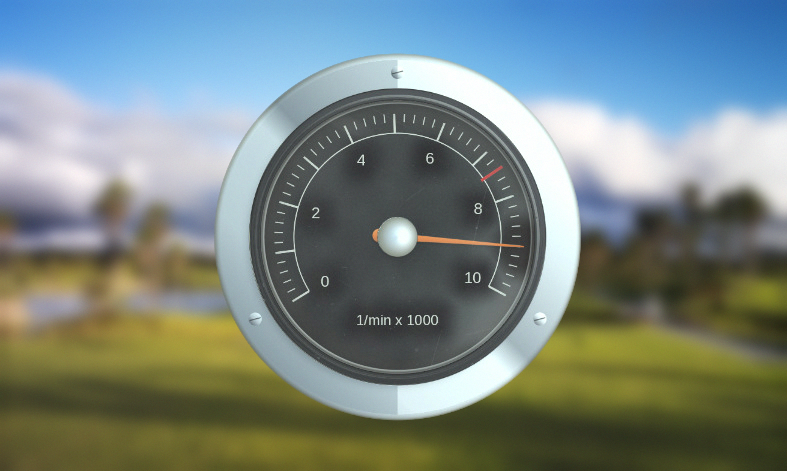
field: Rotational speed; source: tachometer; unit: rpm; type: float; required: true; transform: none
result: 9000 rpm
